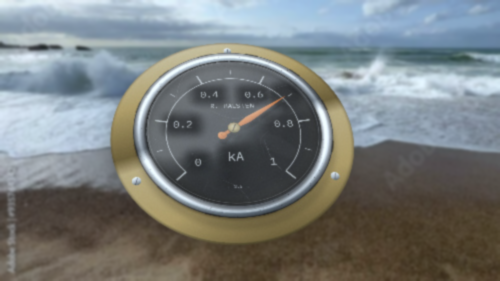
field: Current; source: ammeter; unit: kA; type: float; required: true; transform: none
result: 0.7 kA
